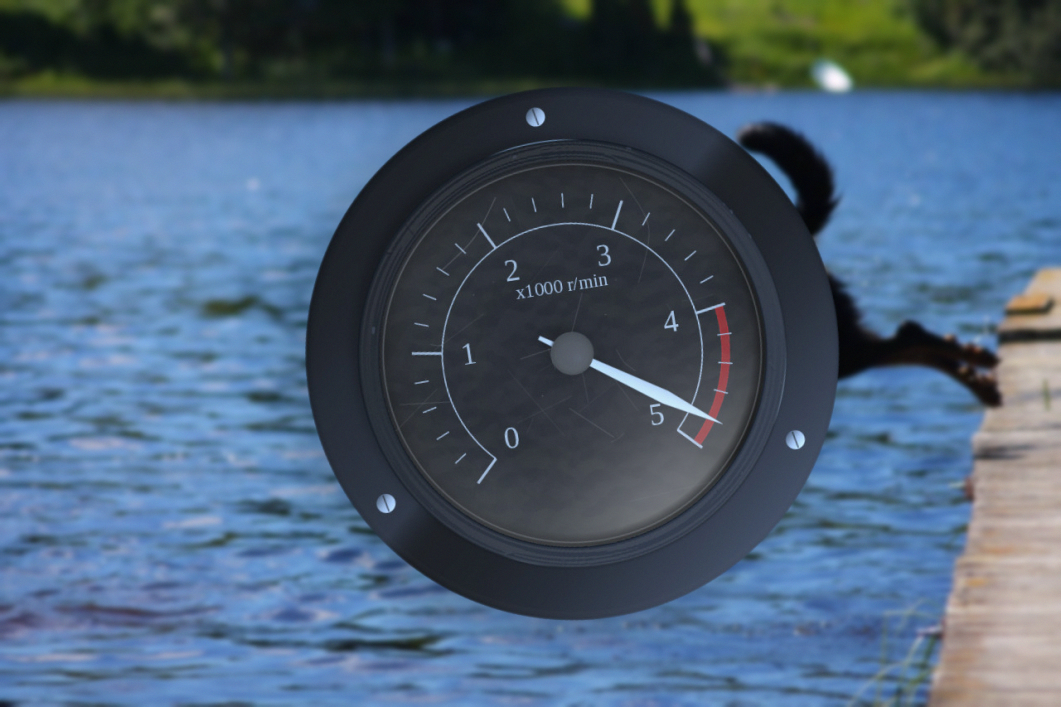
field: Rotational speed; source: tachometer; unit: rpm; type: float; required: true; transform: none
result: 4800 rpm
